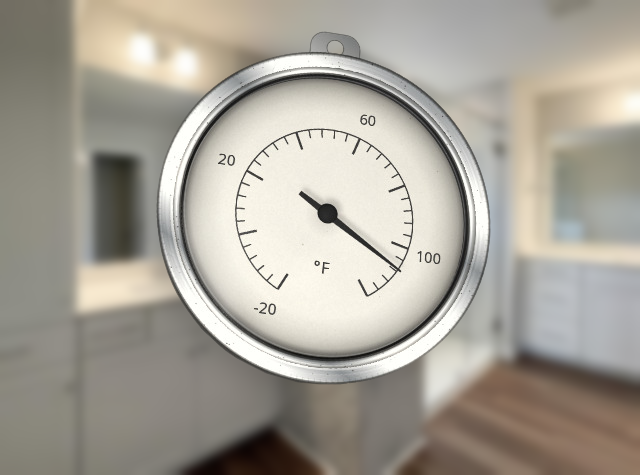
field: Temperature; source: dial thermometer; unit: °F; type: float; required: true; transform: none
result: 108 °F
